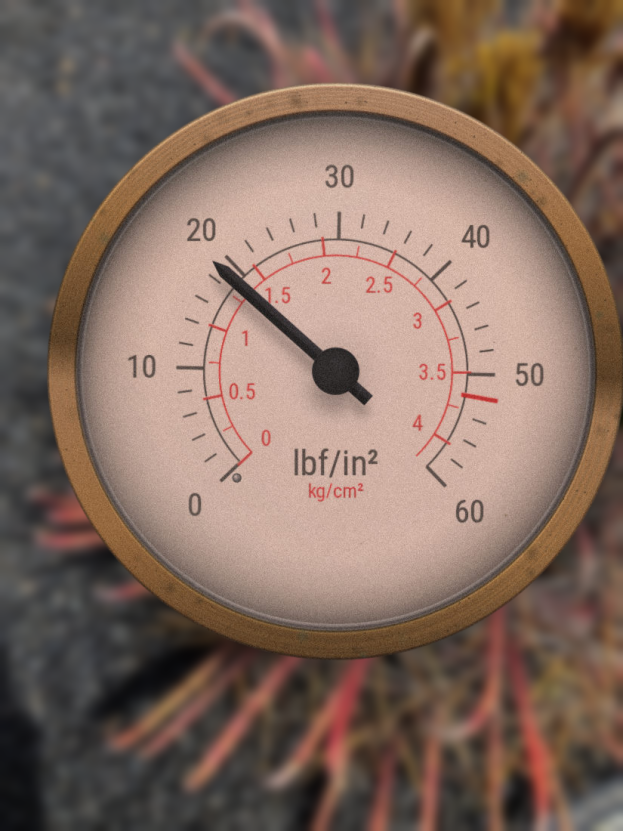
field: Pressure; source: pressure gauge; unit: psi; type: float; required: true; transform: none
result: 19 psi
